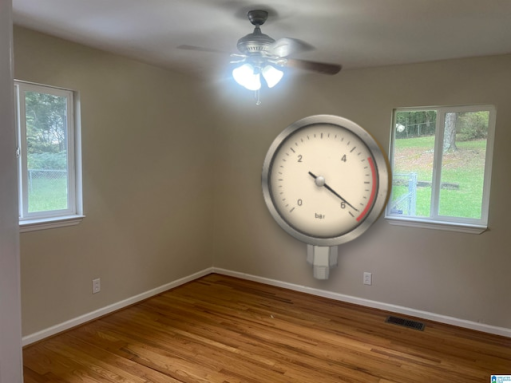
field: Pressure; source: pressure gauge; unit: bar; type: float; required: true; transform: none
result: 5.8 bar
